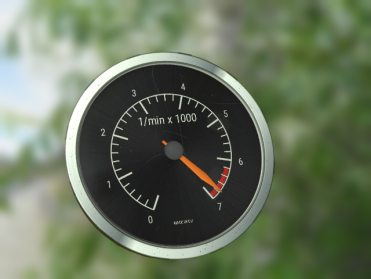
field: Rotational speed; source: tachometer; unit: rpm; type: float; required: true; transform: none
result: 6800 rpm
